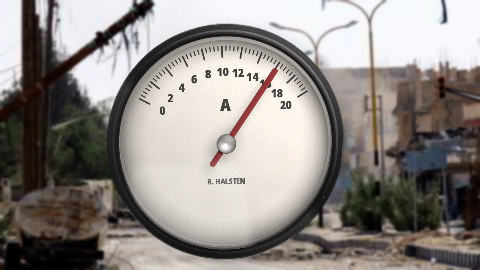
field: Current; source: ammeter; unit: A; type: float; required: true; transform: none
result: 16 A
